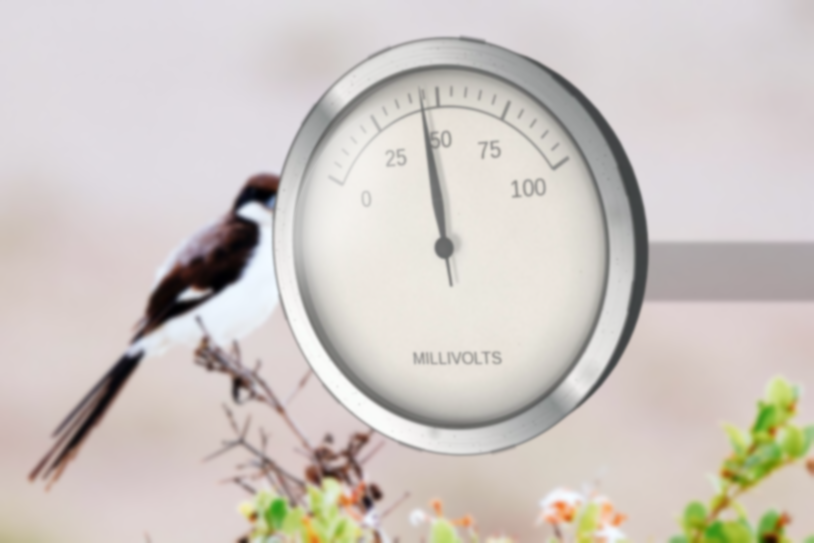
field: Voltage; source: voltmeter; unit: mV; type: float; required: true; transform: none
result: 45 mV
